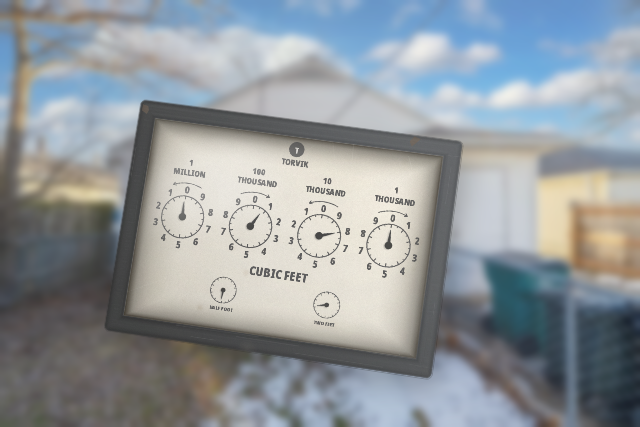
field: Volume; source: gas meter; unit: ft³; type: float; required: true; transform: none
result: 8000 ft³
